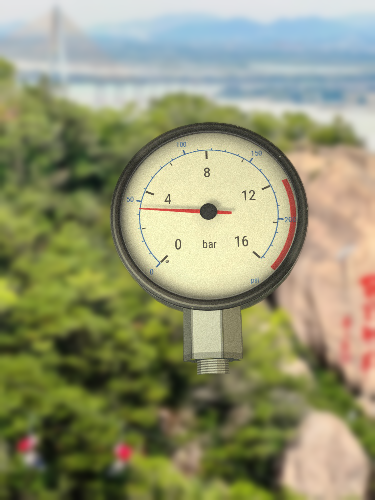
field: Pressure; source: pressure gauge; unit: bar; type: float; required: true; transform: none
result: 3 bar
